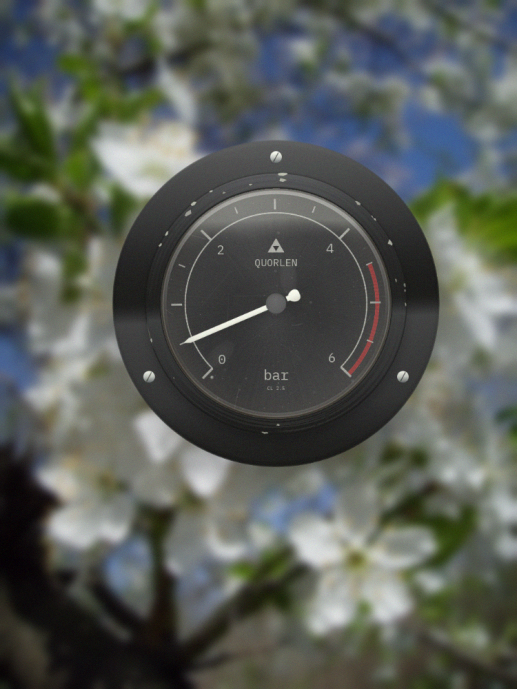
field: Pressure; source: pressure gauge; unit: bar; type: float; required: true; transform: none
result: 0.5 bar
